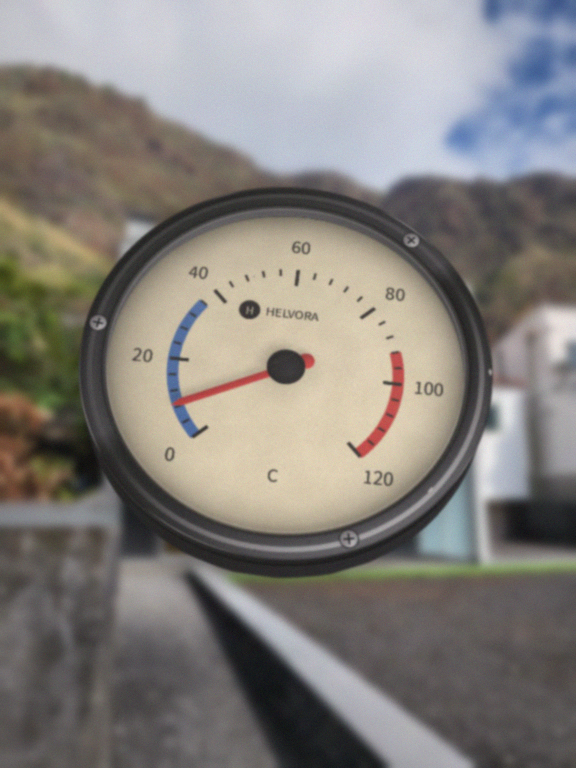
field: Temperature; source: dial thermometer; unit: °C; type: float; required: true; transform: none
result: 8 °C
